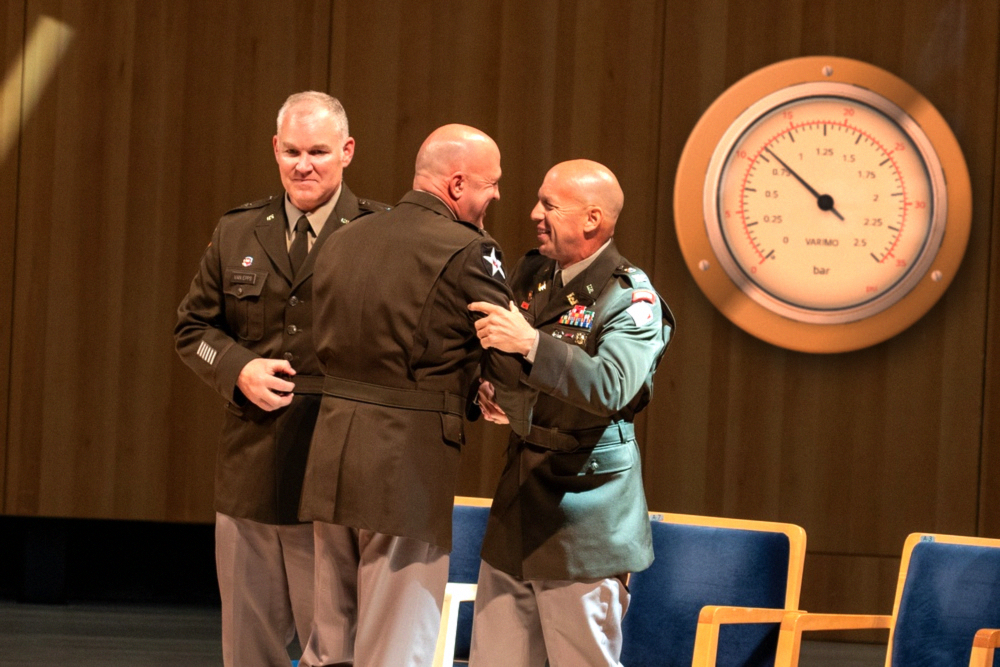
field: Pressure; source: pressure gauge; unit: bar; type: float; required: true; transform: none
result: 0.8 bar
